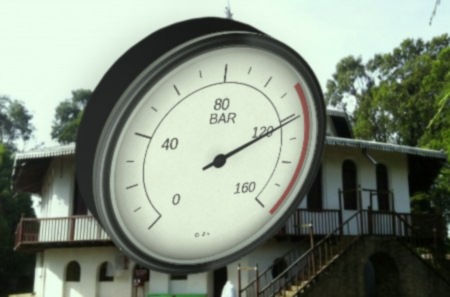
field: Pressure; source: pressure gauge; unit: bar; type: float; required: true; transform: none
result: 120 bar
